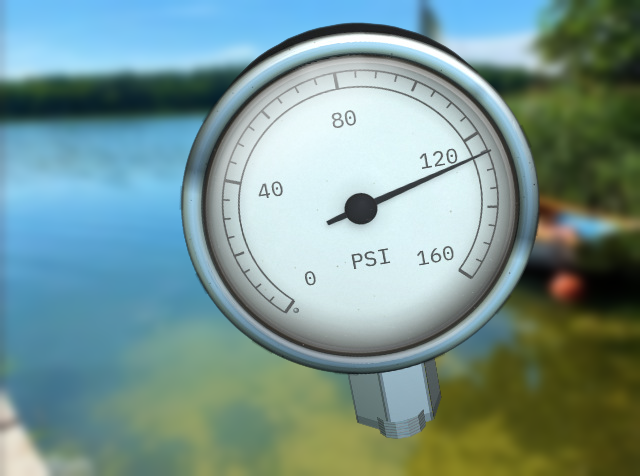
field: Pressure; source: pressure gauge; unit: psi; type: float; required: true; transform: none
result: 125 psi
